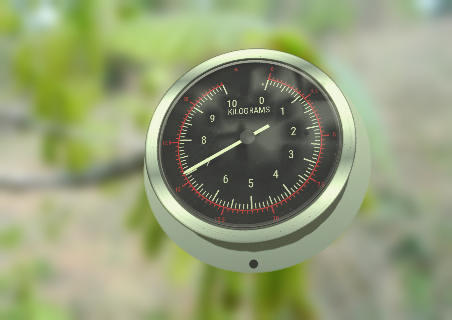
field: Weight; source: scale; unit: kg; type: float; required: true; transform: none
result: 7 kg
